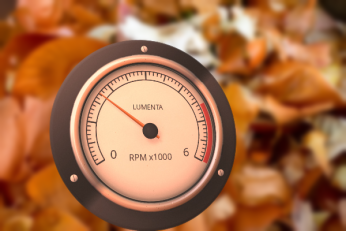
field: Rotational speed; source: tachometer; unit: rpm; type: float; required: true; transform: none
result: 1700 rpm
